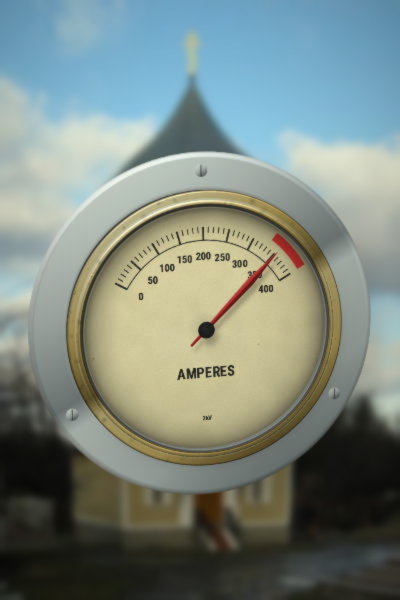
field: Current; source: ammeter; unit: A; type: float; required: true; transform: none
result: 350 A
